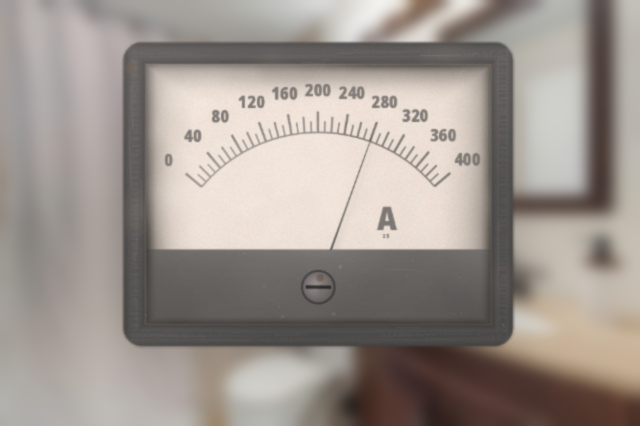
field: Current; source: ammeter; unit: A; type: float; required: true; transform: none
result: 280 A
